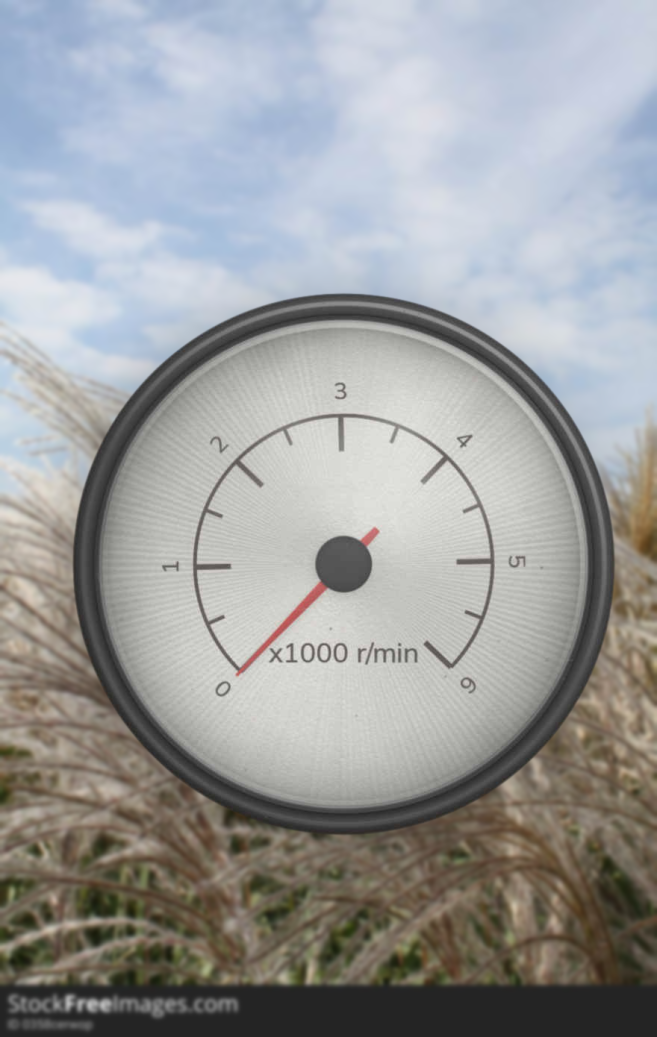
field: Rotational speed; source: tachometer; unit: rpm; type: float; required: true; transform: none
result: 0 rpm
